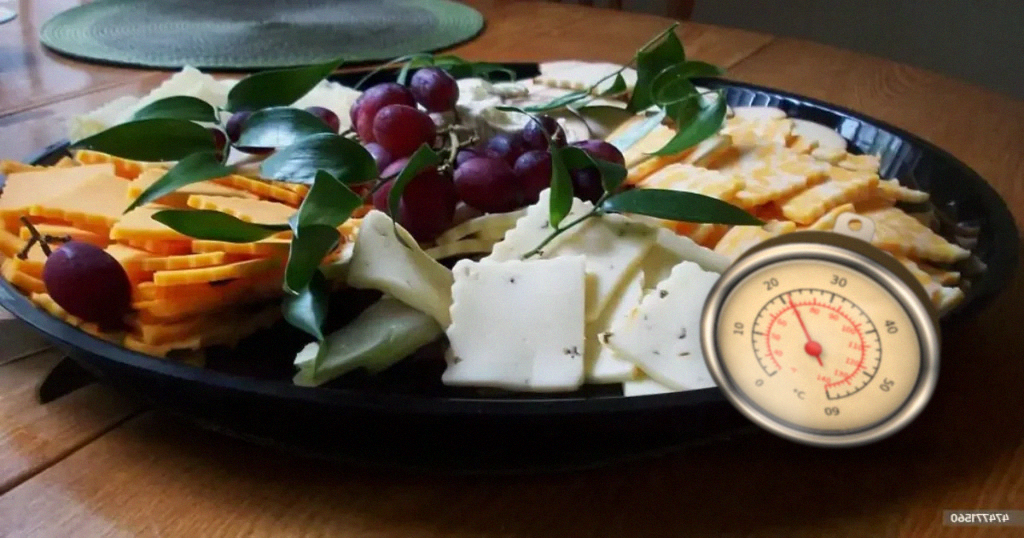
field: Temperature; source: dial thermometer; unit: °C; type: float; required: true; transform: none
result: 22 °C
